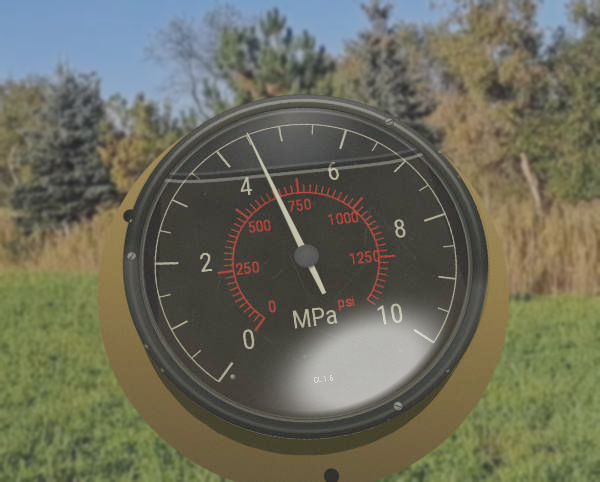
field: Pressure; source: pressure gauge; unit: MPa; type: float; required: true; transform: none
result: 4.5 MPa
